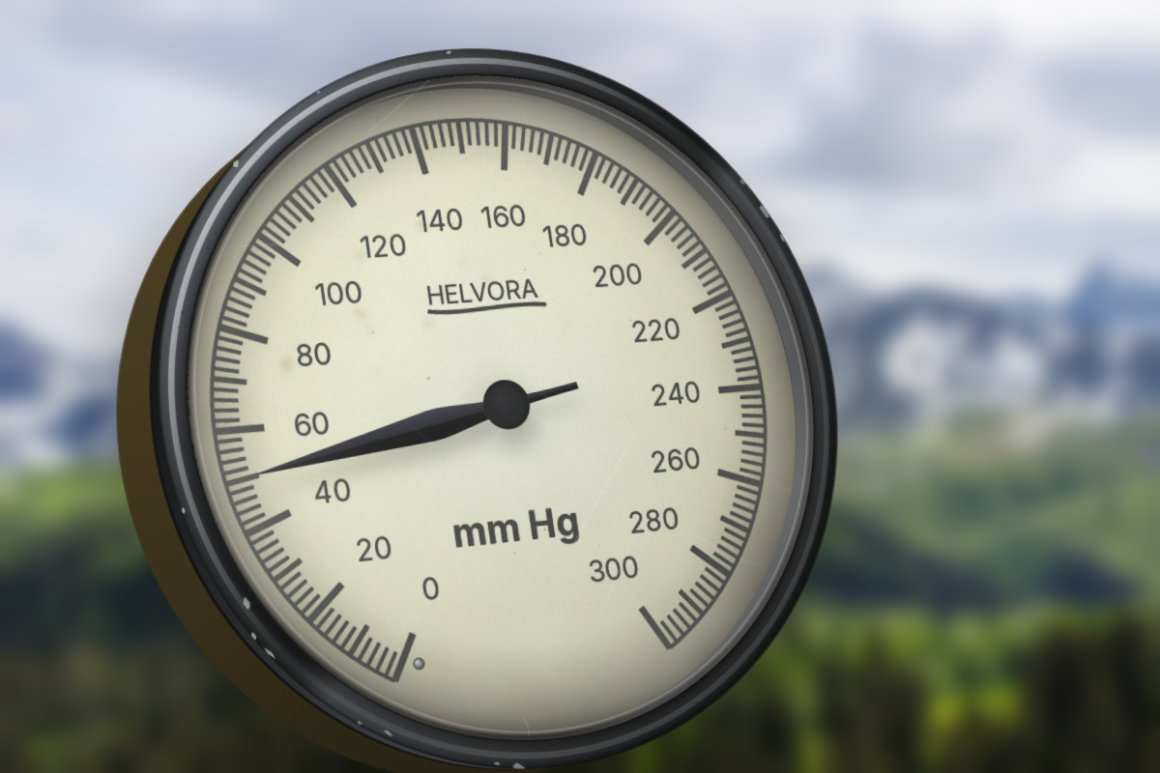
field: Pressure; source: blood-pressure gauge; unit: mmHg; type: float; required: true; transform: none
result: 50 mmHg
